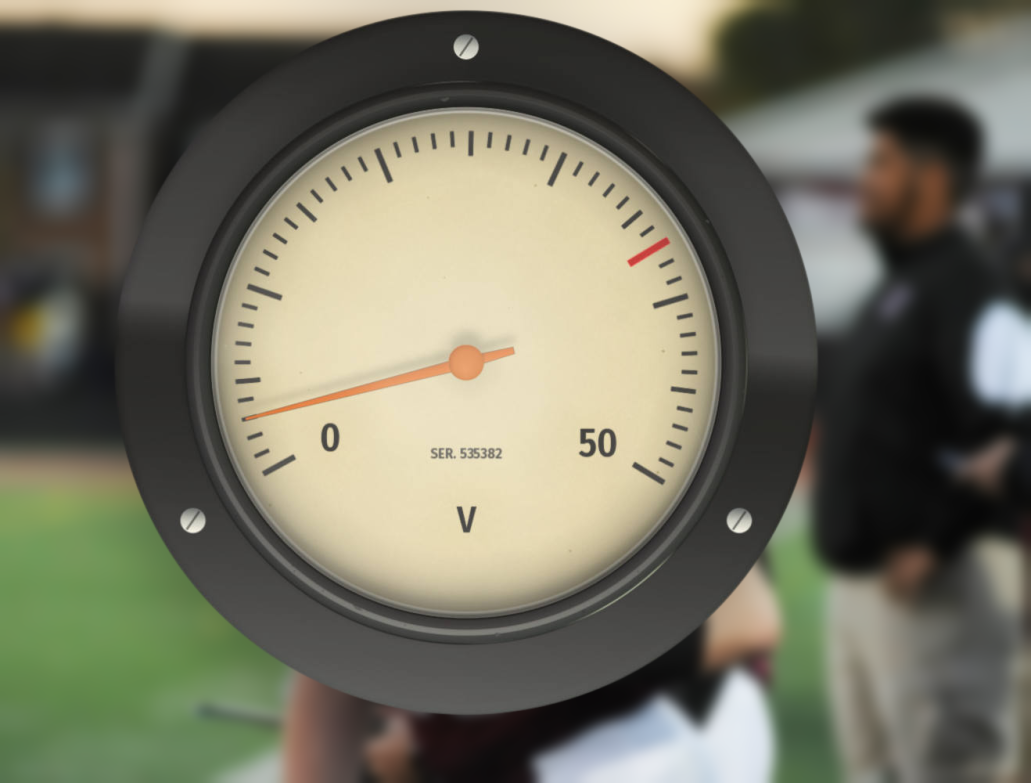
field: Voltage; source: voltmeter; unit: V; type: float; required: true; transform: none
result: 3 V
